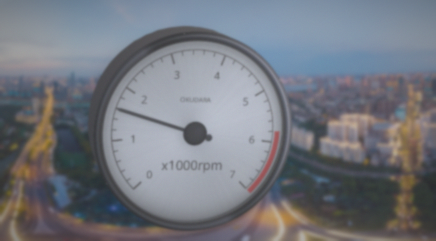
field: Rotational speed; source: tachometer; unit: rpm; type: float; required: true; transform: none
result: 1600 rpm
